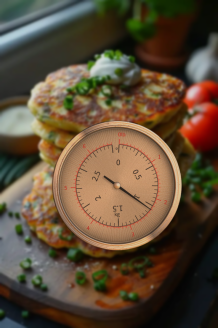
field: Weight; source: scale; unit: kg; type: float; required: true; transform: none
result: 1.05 kg
